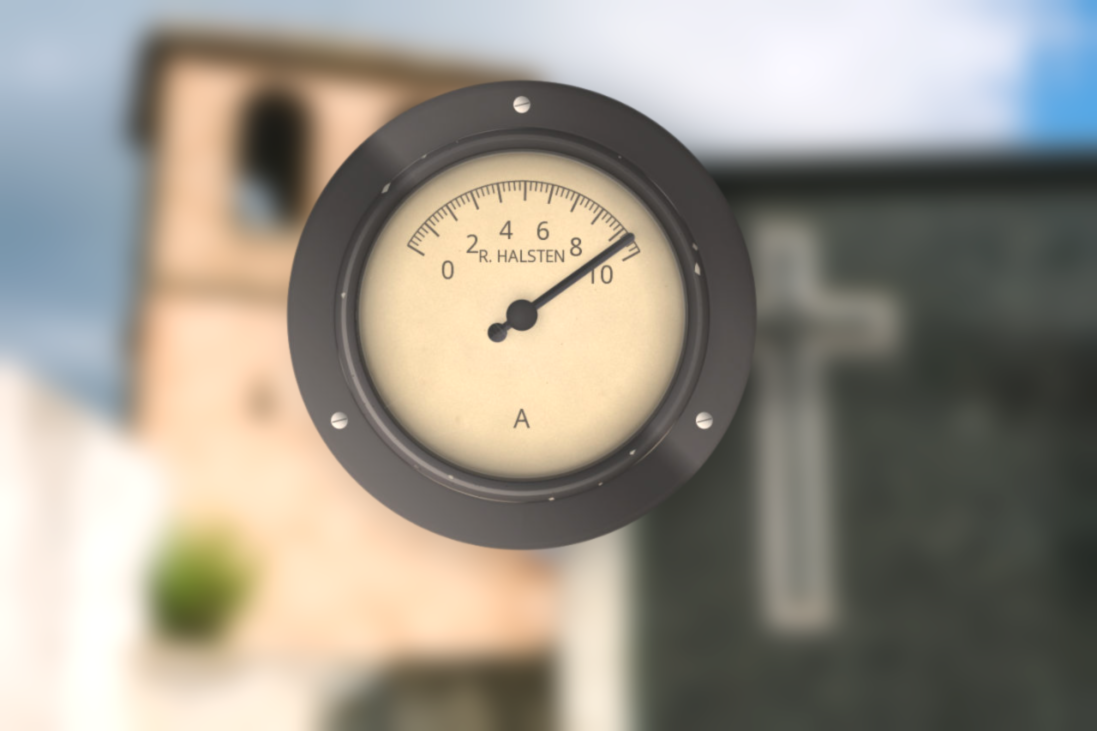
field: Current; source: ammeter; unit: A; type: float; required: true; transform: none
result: 9.4 A
